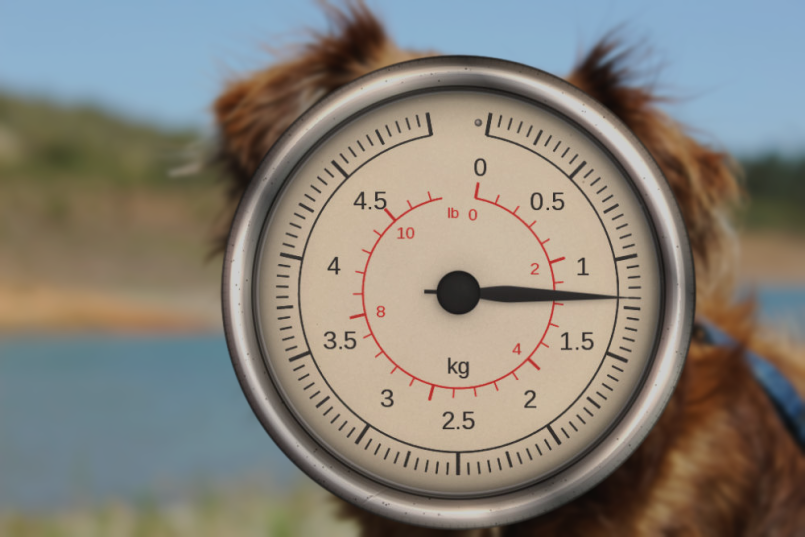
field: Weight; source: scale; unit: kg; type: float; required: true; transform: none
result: 1.2 kg
